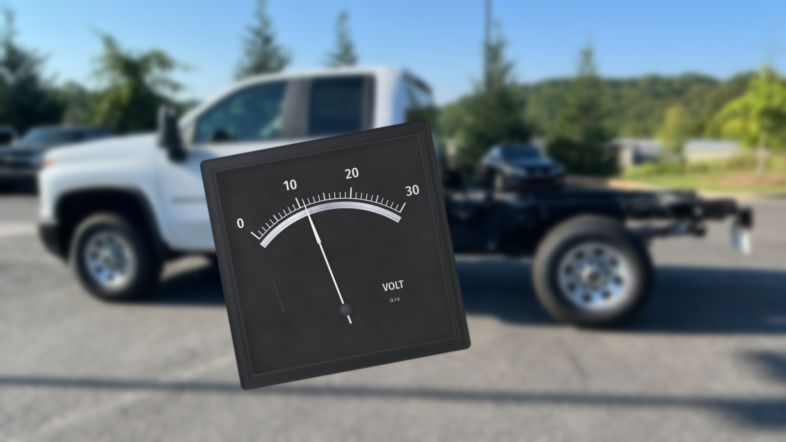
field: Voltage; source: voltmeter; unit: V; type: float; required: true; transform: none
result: 11 V
